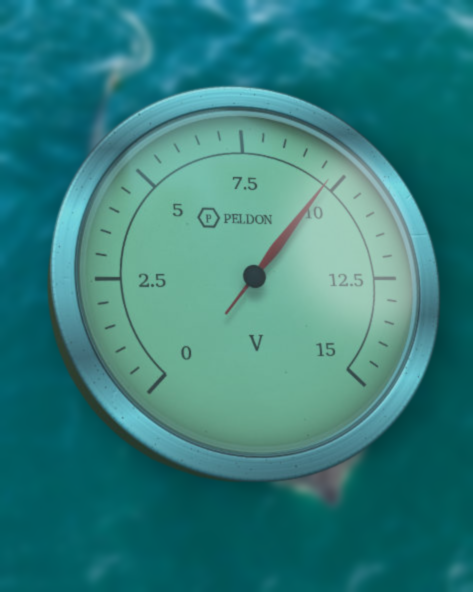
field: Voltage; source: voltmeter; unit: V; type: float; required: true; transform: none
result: 9.75 V
